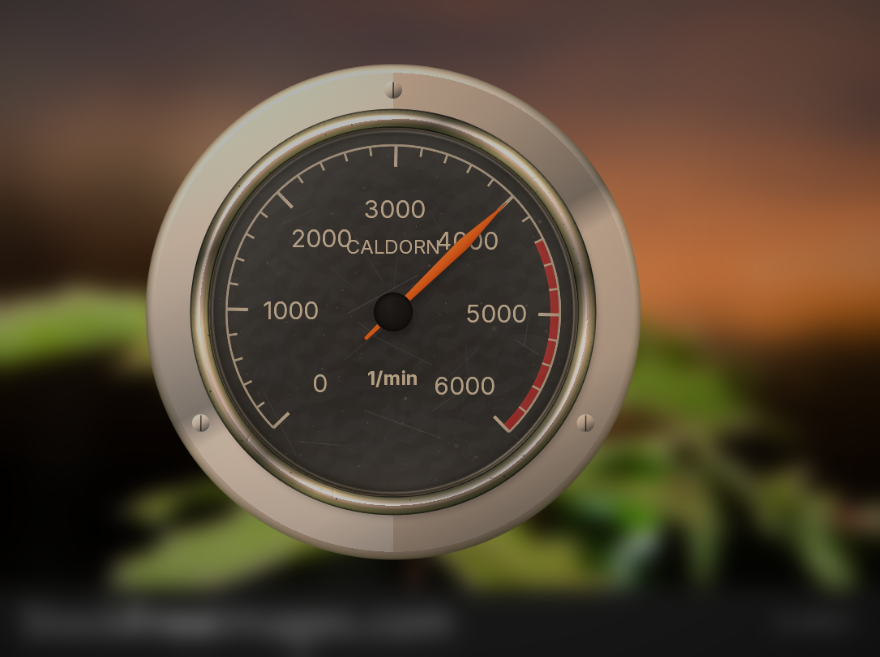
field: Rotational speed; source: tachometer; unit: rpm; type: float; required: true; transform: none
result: 4000 rpm
